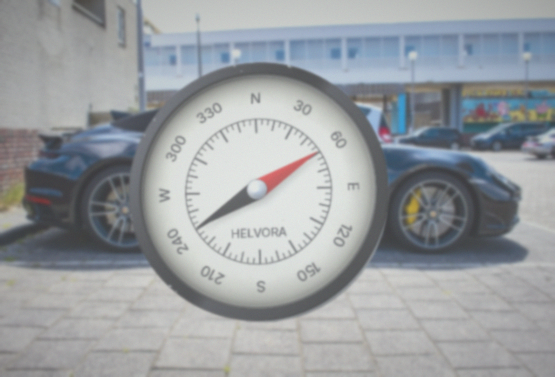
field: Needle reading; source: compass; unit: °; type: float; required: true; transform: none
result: 60 °
